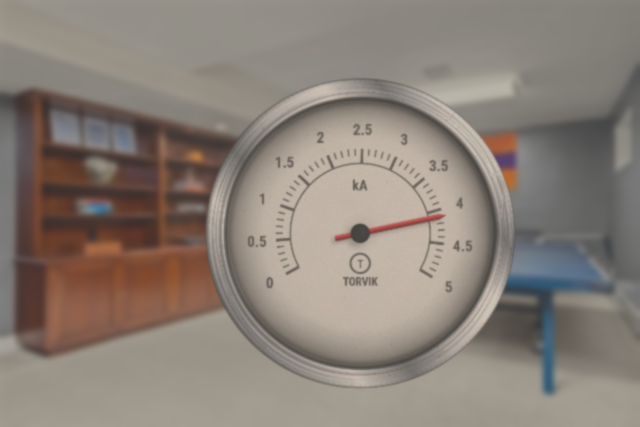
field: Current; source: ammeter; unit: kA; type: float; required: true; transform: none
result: 4.1 kA
